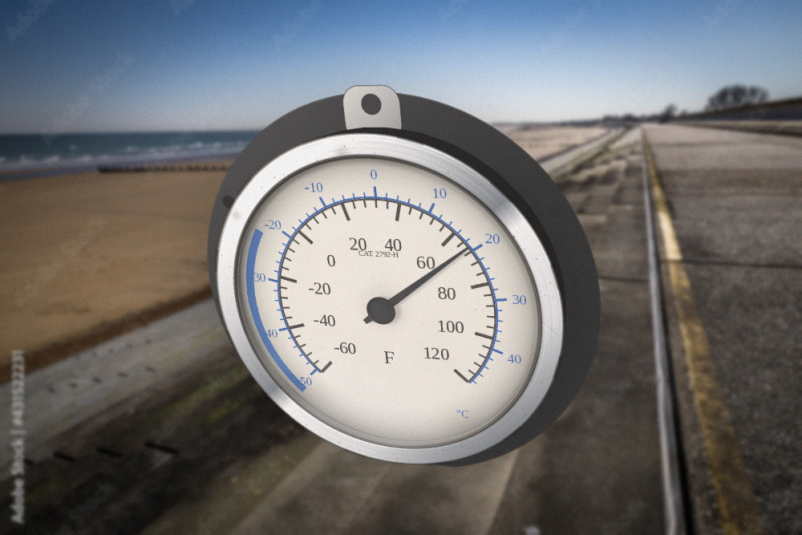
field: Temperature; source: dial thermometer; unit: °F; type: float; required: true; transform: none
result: 66 °F
